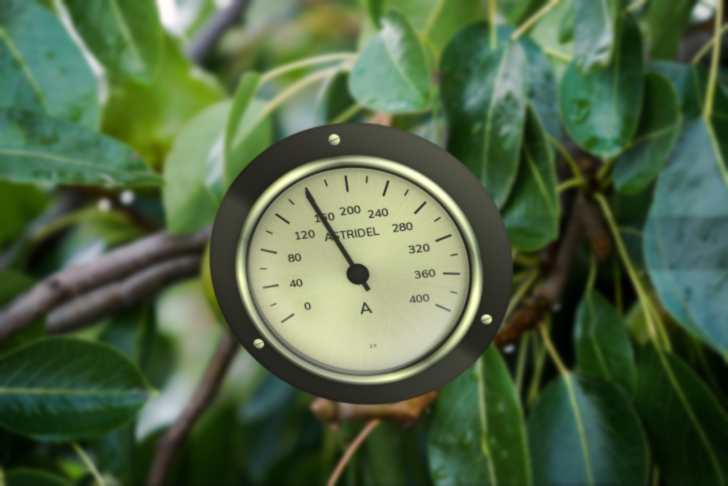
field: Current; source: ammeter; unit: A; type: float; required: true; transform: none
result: 160 A
